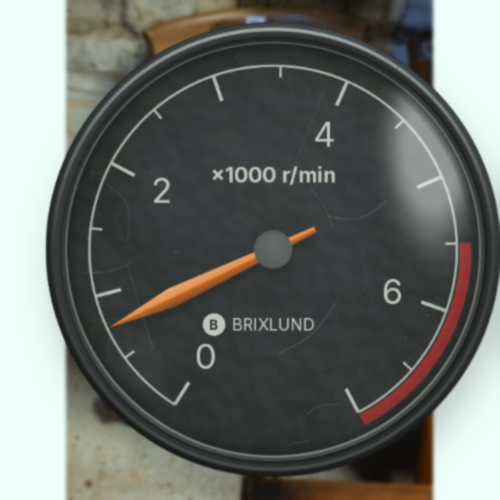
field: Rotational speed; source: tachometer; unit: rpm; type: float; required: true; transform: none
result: 750 rpm
